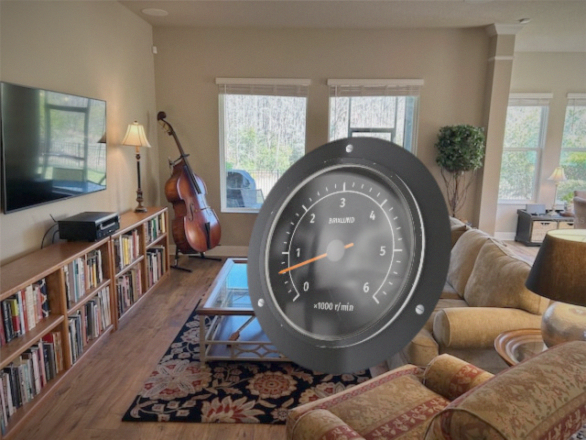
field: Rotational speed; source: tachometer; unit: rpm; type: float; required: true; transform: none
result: 600 rpm
